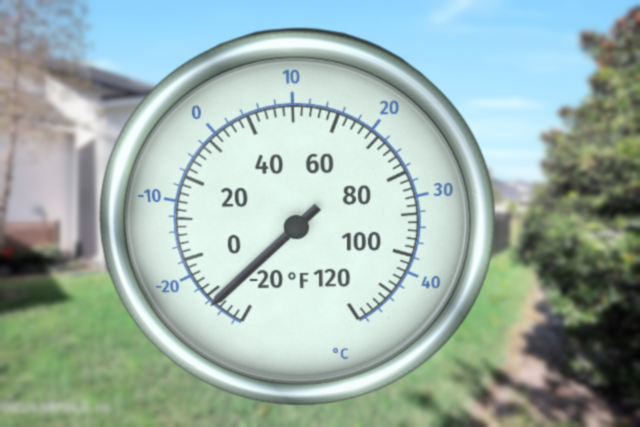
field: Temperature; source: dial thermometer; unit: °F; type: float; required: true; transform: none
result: -12 °F
